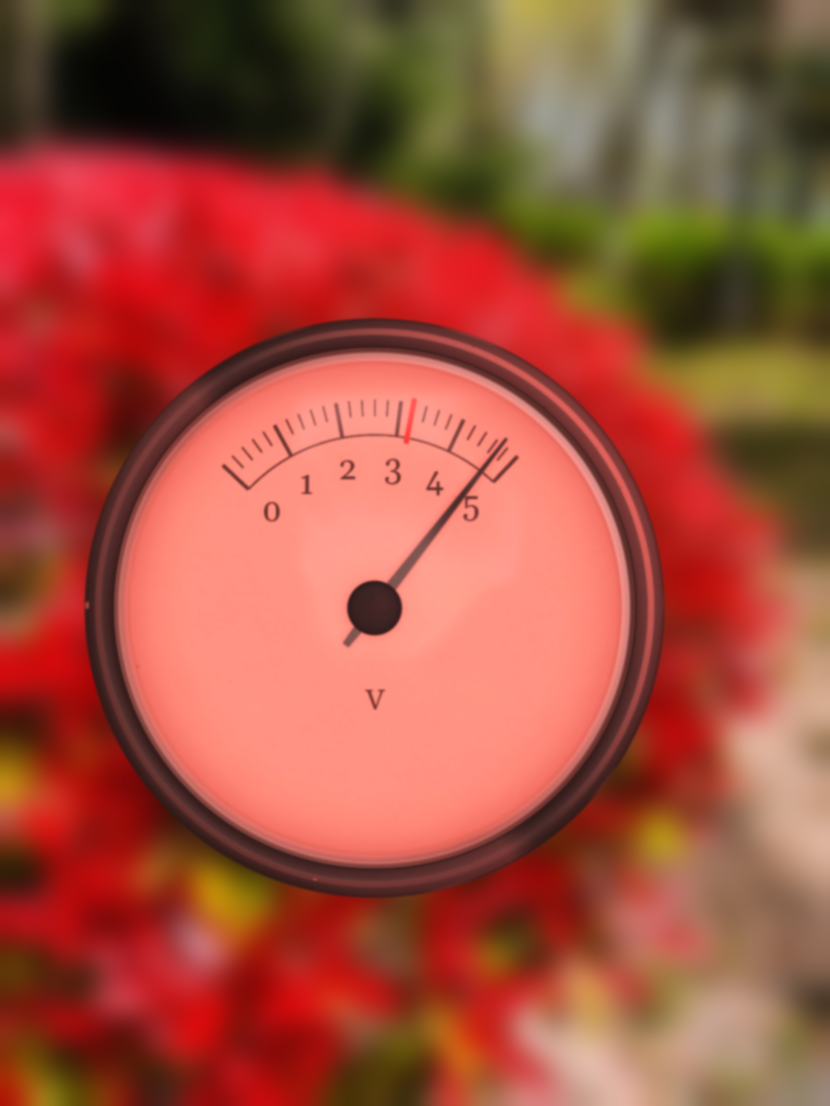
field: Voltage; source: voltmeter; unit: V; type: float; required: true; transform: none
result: 4.7 V
